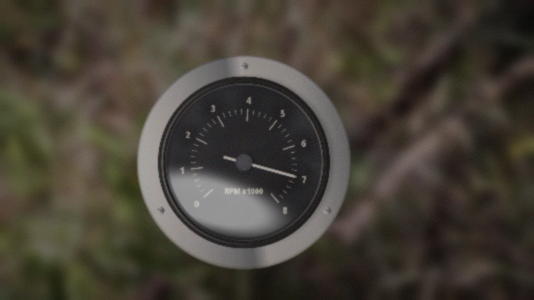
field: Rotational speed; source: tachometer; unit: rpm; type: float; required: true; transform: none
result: 7000 rpm
